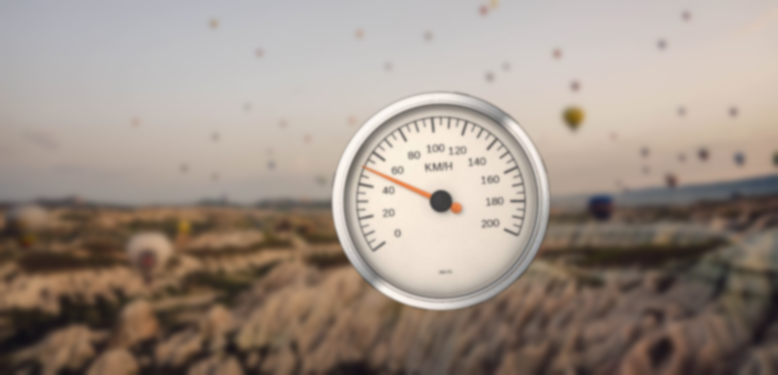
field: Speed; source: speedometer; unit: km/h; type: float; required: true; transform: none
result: 50 km/h
